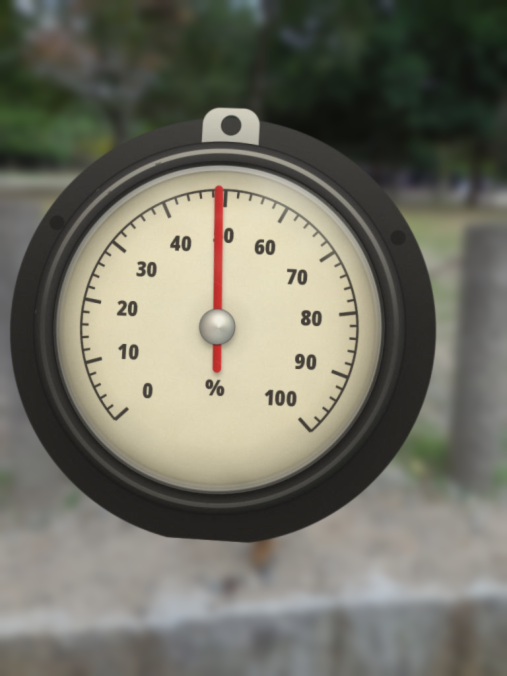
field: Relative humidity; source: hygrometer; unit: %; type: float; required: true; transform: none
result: 49 %
